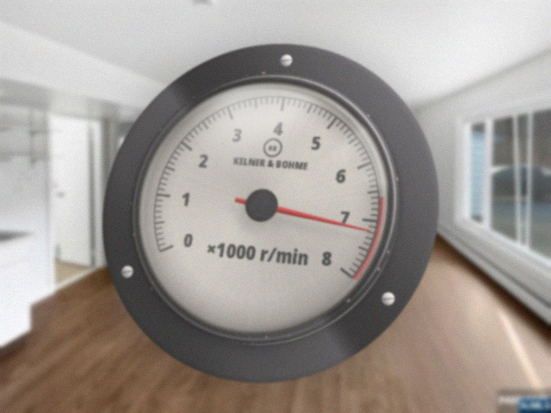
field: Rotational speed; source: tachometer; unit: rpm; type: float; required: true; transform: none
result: 7200 rpm
